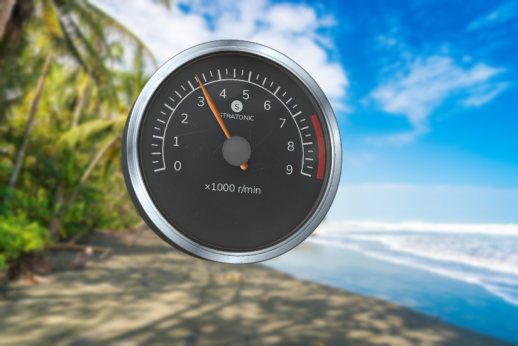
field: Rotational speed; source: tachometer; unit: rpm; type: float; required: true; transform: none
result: 3250 rpm
